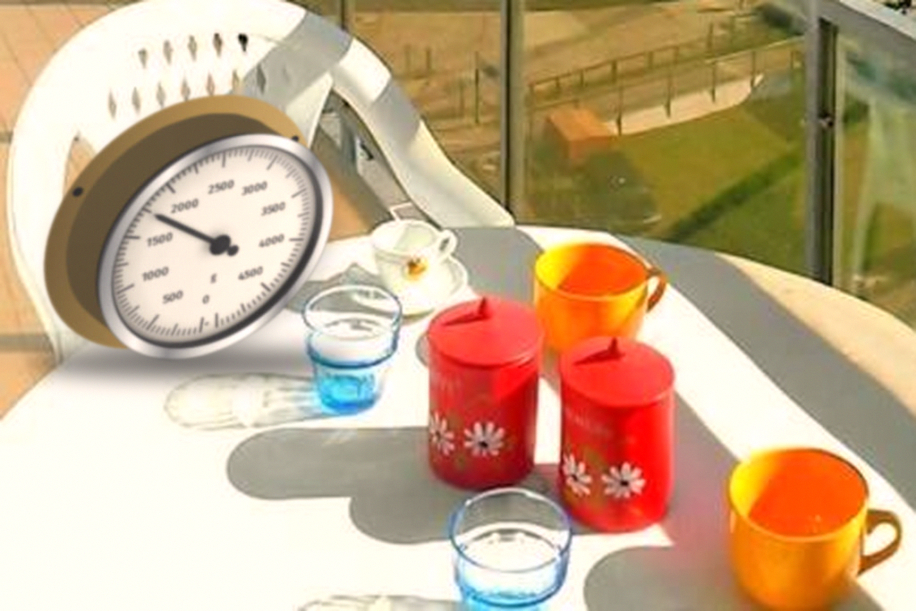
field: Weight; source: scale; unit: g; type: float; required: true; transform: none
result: 1750 g
